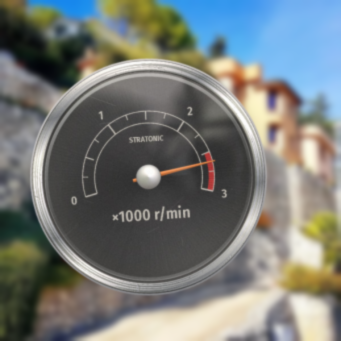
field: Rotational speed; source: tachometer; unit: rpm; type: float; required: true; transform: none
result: 2625 rpm
